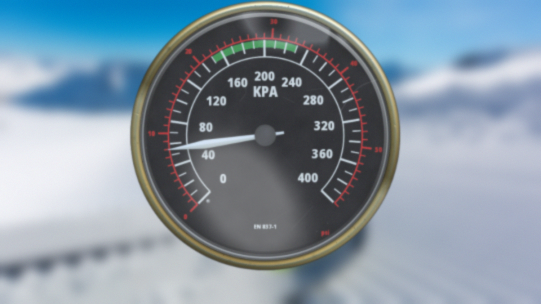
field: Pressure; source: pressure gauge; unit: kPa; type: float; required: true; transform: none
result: 55 kPa
